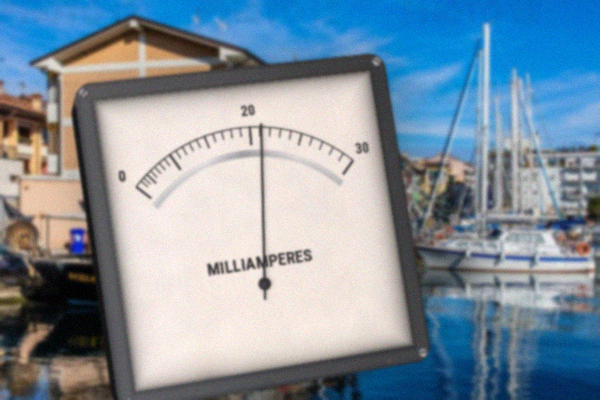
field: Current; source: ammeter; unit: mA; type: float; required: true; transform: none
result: 21 mA
